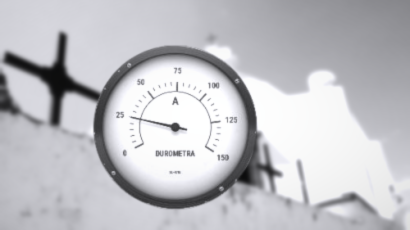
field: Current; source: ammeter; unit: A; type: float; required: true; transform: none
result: 25 A
